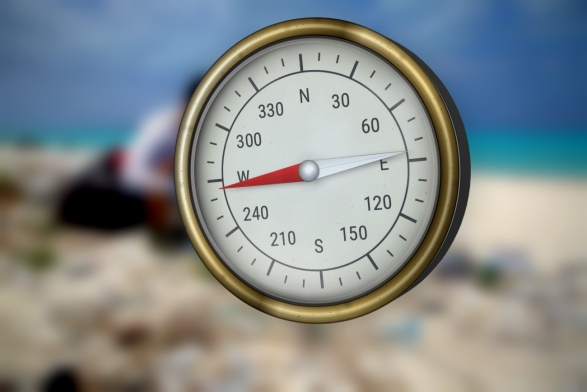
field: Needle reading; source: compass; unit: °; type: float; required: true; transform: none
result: 265 °
